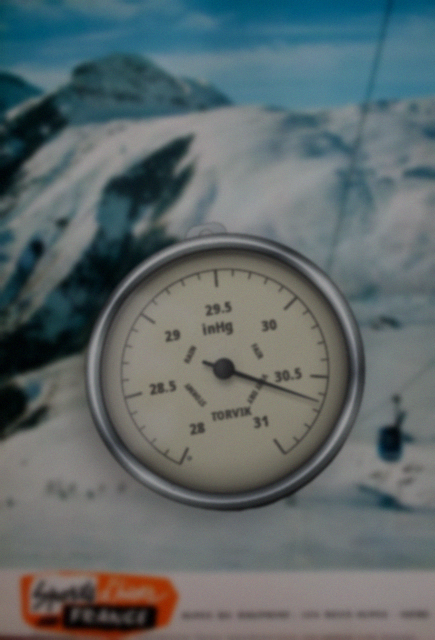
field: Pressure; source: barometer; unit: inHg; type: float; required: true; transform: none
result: 30.65 inHg
